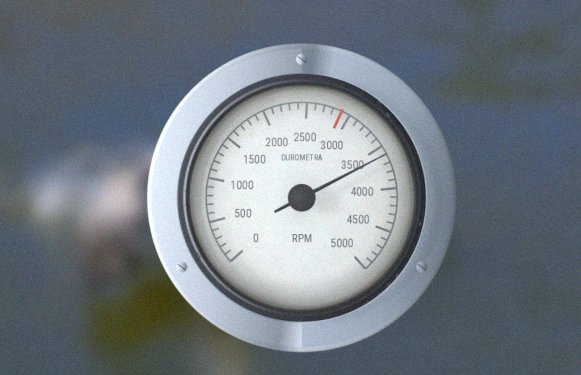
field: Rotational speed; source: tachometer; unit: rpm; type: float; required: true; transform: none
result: 3600 rpm
